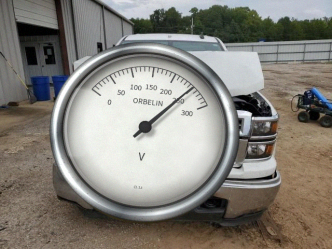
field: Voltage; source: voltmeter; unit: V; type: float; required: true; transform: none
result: 250 V
